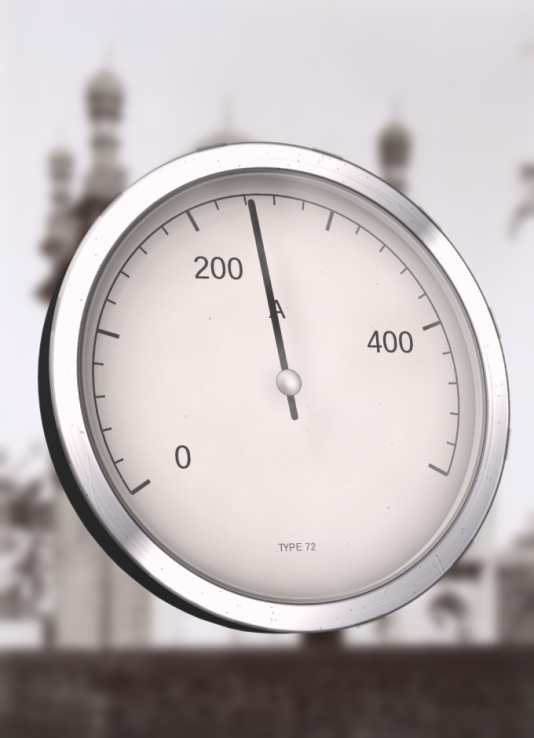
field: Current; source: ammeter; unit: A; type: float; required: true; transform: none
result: 240 A
